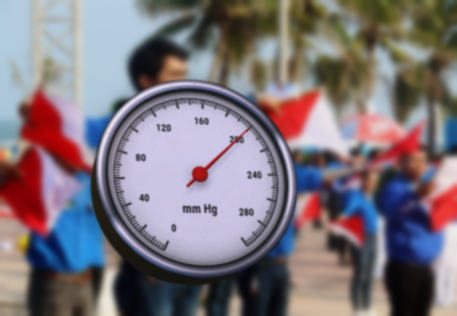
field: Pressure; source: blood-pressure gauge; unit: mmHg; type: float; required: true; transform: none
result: 200 mmHg
